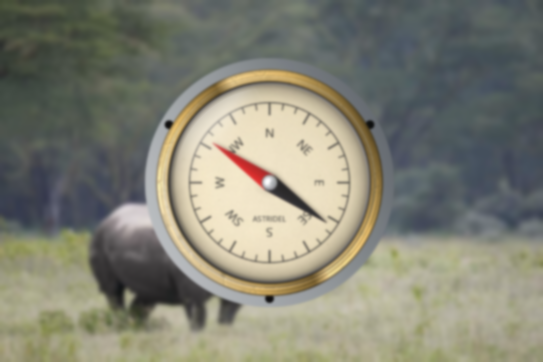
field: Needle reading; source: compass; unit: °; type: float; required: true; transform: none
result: 305 °
